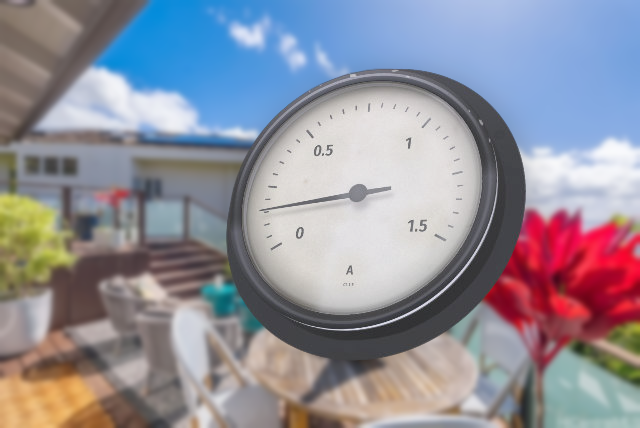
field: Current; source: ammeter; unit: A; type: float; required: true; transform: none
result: 0.15 A
